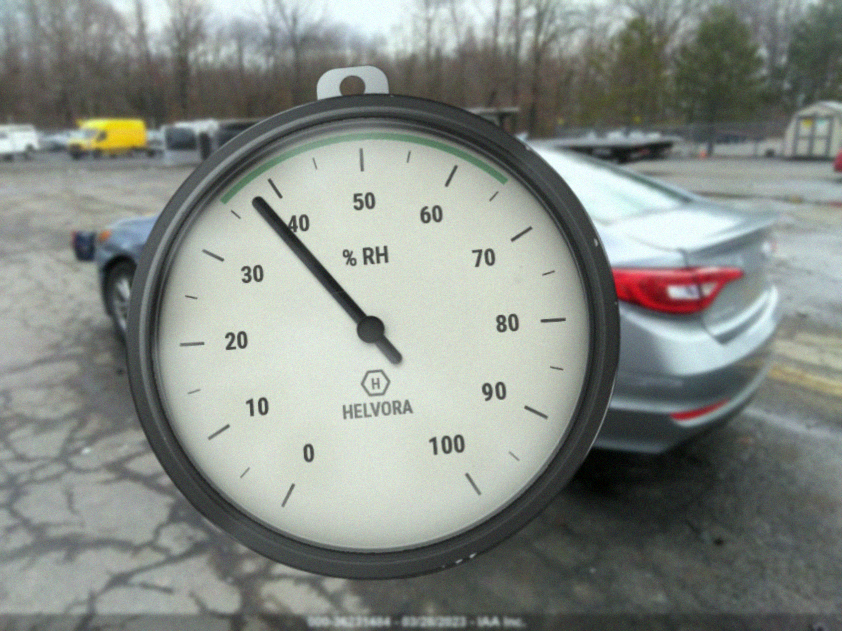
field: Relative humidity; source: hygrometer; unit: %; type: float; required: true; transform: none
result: 37.5 %
